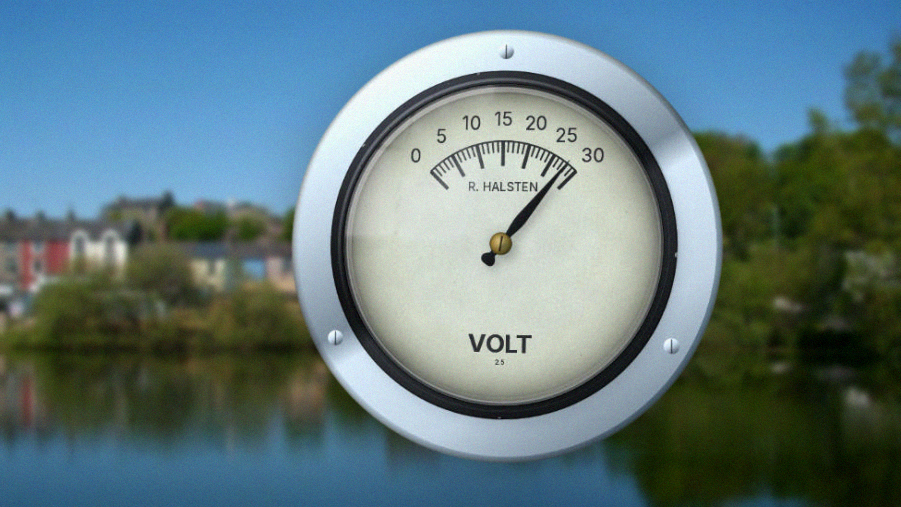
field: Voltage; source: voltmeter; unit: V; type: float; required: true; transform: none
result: 28 V
